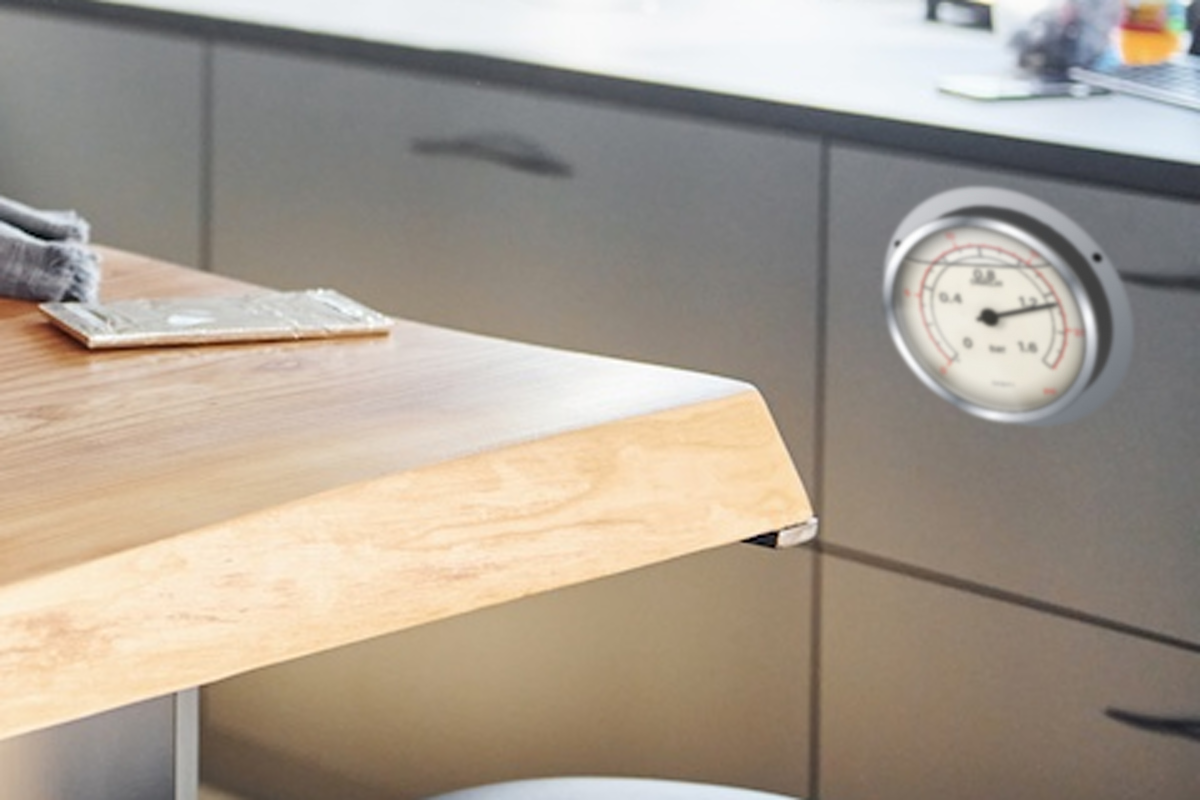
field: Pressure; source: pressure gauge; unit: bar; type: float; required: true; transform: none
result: 1.25 bar
